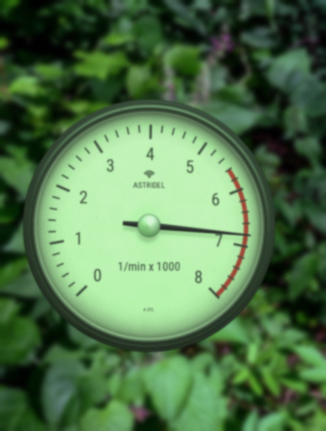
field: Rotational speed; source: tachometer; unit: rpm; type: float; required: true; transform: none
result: 6800 rpm
